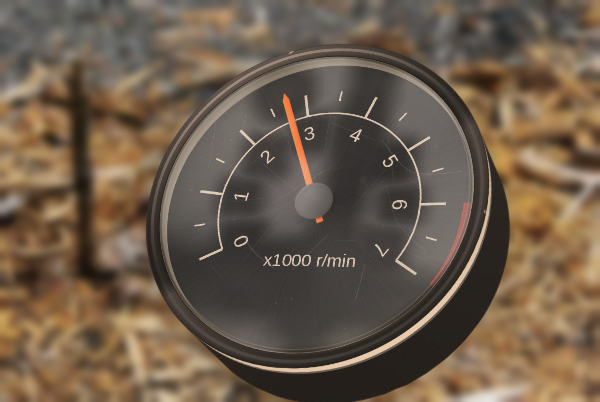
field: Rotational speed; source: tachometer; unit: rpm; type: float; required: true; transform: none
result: 2750 rpm
